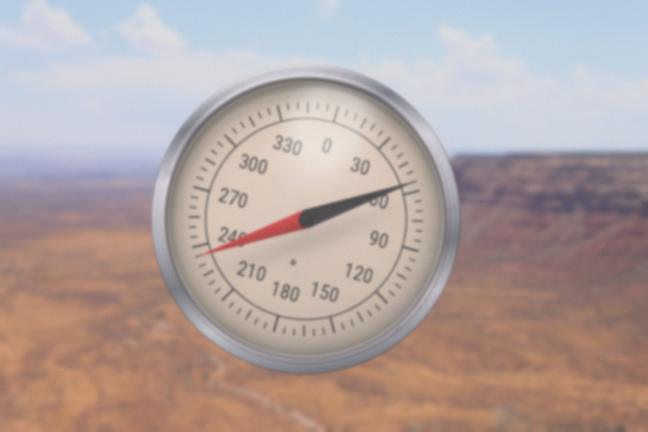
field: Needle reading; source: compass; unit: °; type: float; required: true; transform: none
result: 235 °
